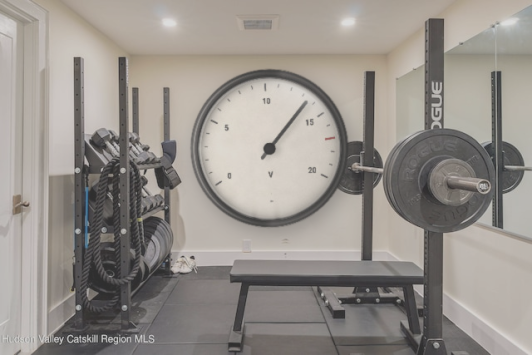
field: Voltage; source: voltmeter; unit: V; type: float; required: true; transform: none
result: 13.5 V
